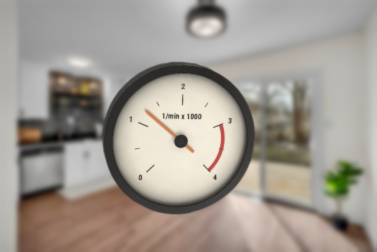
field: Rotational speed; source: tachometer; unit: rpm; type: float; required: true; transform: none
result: 1250 rpm
